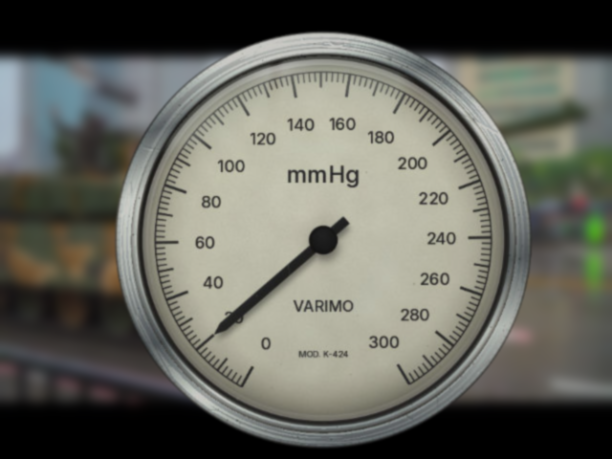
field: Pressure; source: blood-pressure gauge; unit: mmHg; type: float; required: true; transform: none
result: 20 mmHg
